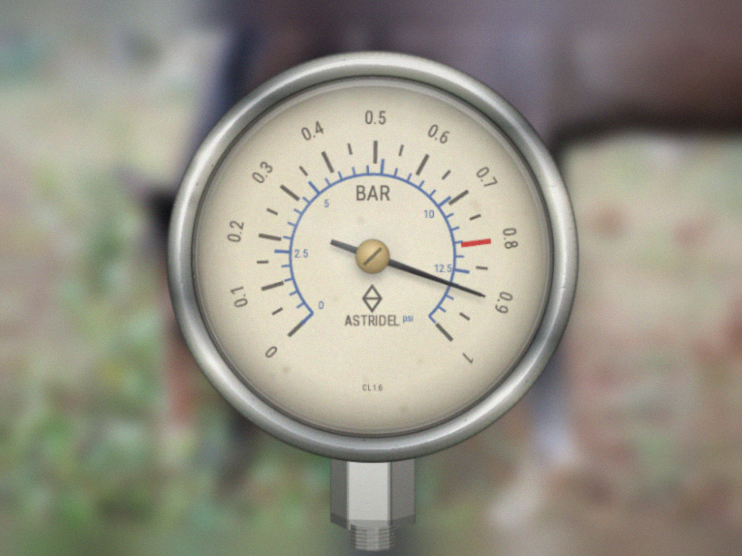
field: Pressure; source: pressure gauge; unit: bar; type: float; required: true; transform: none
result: 0.9 bar
